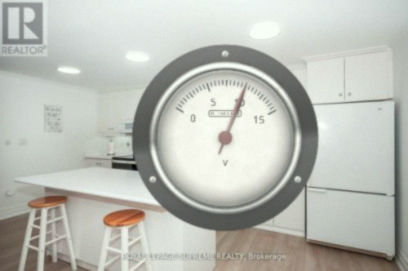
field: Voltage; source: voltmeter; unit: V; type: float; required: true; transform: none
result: 10 V
